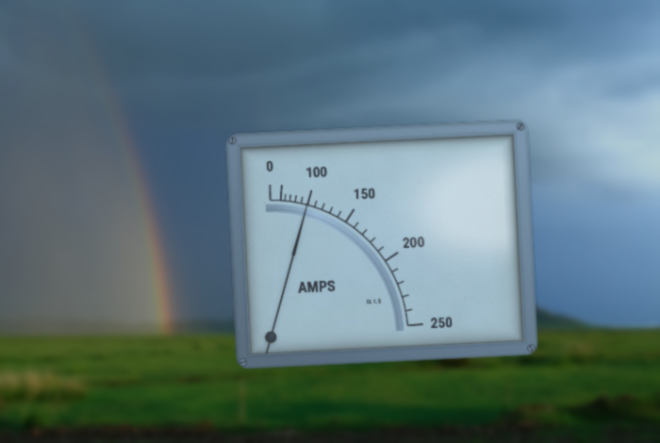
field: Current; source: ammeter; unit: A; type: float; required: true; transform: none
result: 100 A
